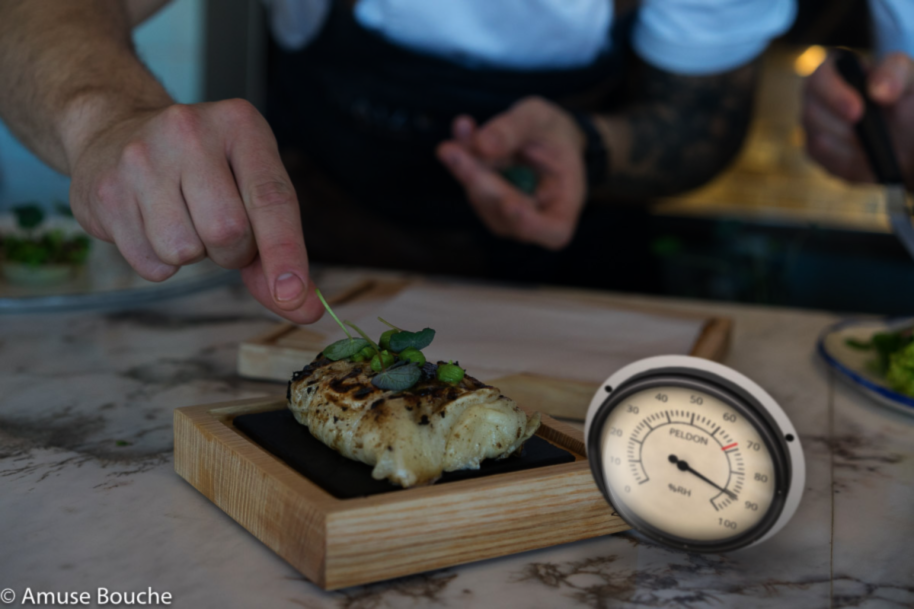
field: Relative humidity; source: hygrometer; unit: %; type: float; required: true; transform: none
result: 90 %
